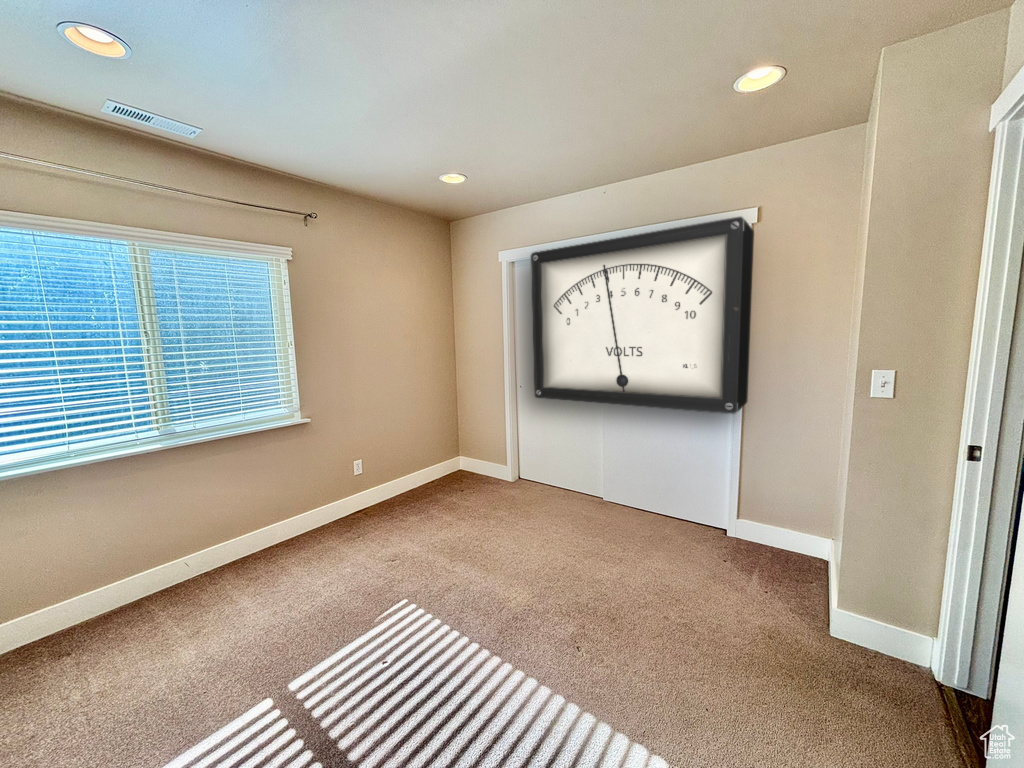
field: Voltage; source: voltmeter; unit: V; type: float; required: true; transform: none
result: 4 V
